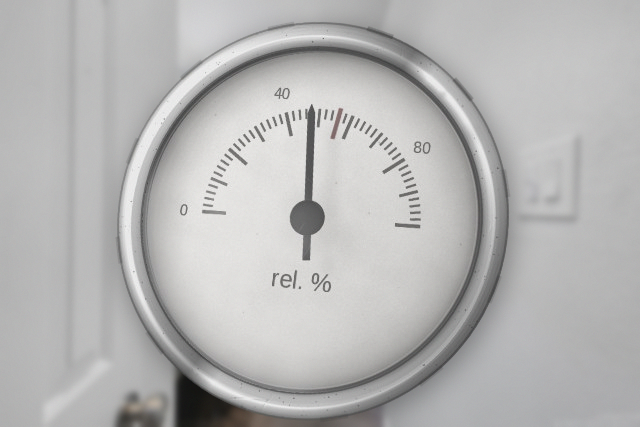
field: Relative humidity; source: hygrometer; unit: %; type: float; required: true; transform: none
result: 48 %
